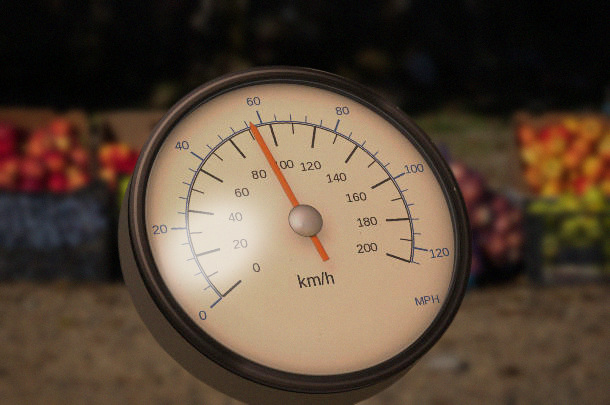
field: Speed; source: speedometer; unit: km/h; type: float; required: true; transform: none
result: 90 km/h
